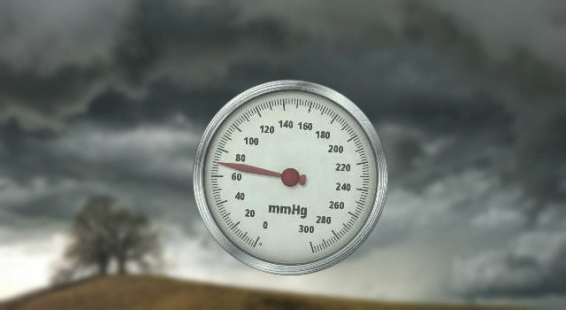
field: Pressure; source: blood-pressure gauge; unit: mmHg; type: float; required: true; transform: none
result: 70 mmHg
